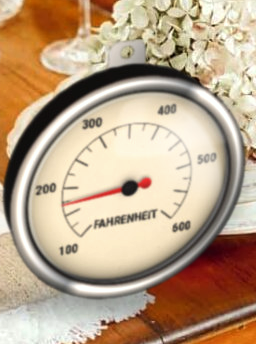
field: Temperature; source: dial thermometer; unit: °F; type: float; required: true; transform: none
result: 175 °F
